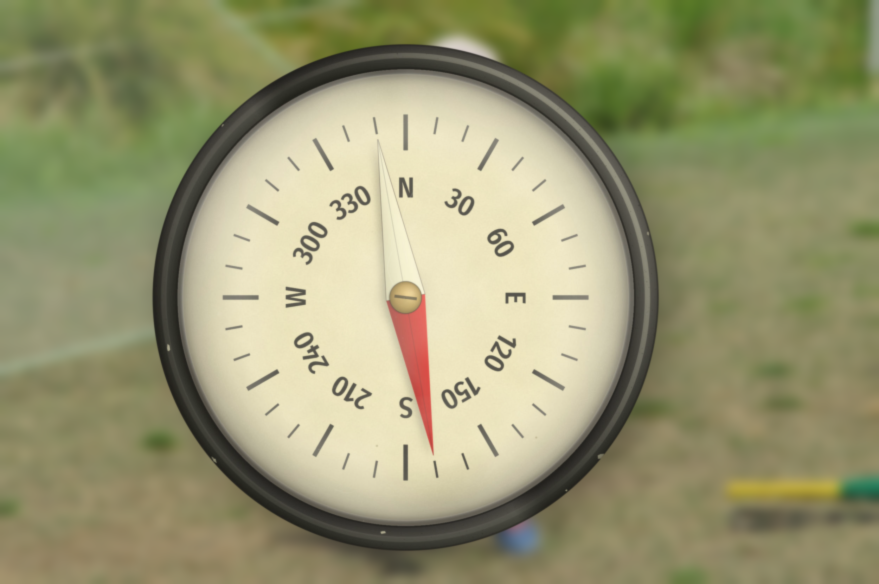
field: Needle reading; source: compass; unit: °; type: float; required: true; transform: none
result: 170 °
